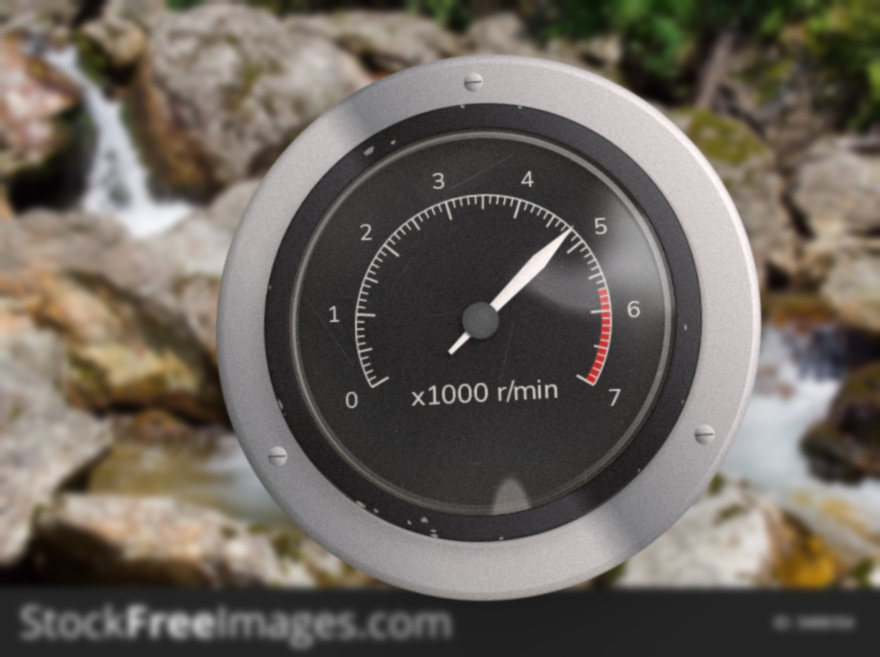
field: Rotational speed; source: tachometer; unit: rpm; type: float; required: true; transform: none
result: 4800 rpm
